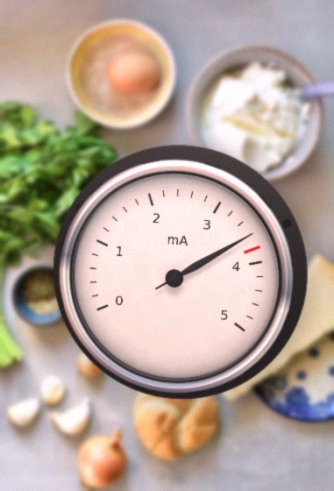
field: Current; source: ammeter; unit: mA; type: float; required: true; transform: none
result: 3.6 mA
